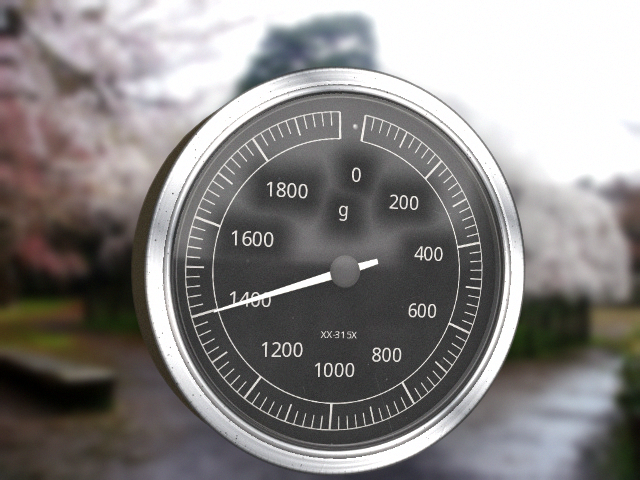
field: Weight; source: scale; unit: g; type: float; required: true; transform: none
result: 1400 g
